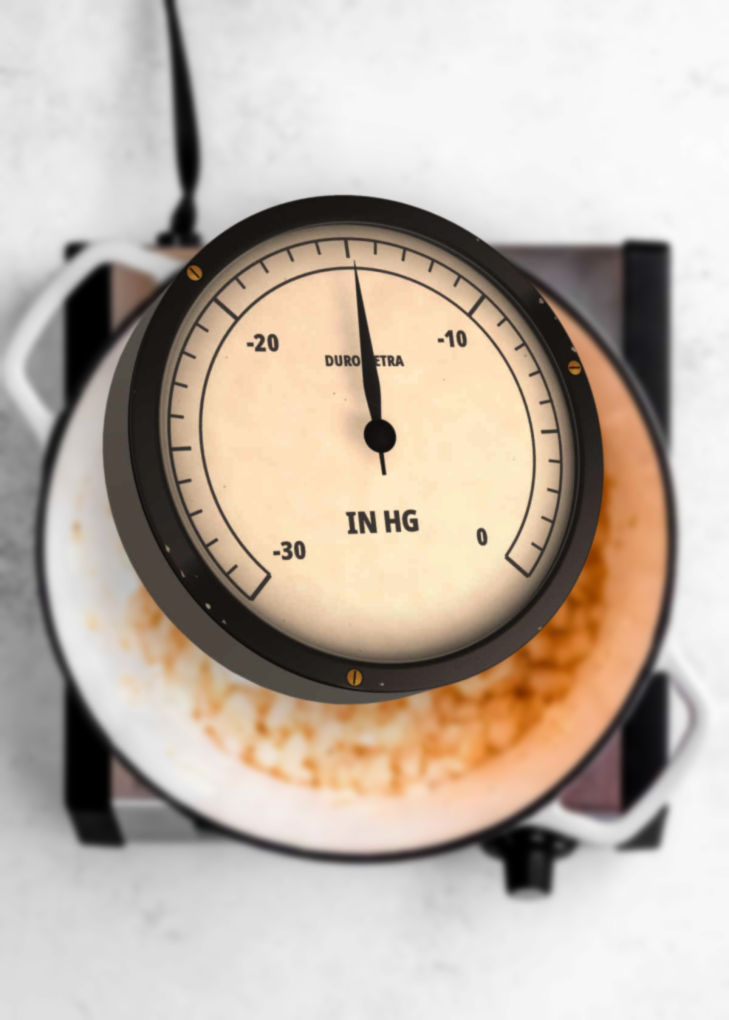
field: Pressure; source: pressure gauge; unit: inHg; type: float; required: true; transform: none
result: -15 inHg
